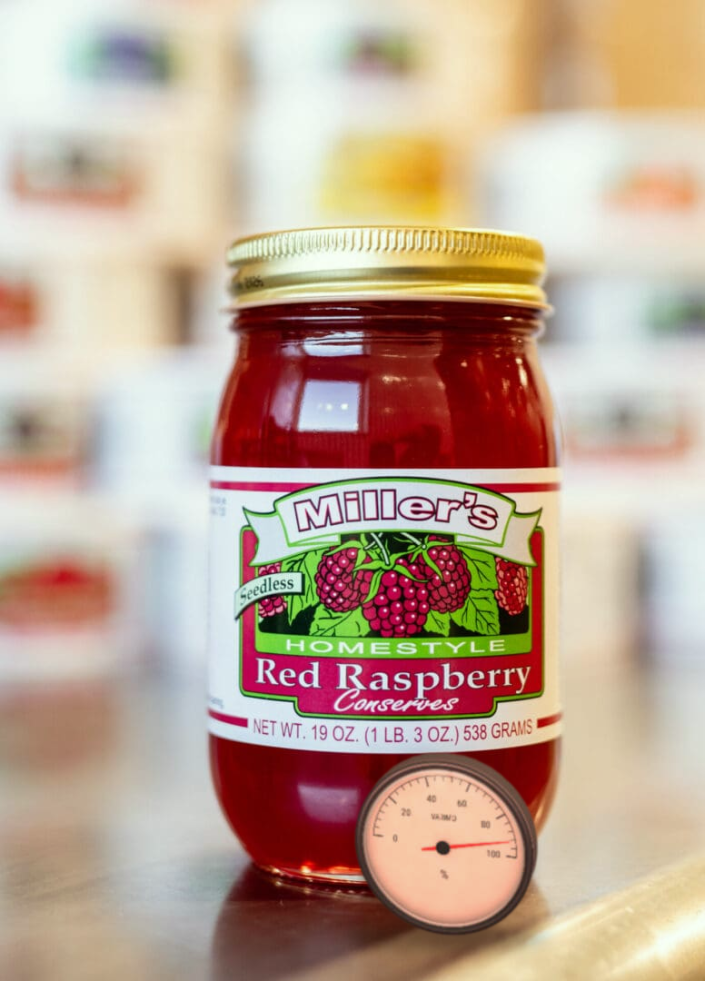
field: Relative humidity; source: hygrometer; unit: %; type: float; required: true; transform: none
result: 92 %
